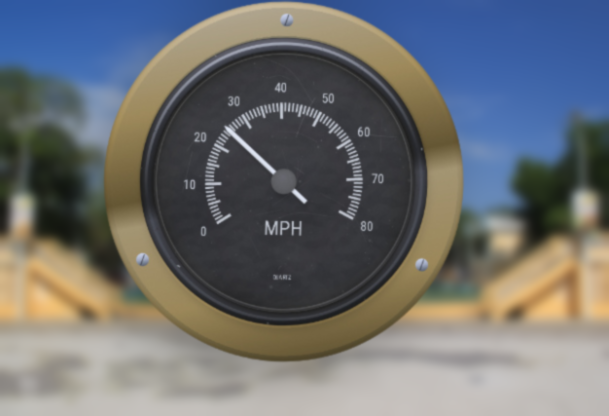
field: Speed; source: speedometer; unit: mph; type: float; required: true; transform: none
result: 25 mph
